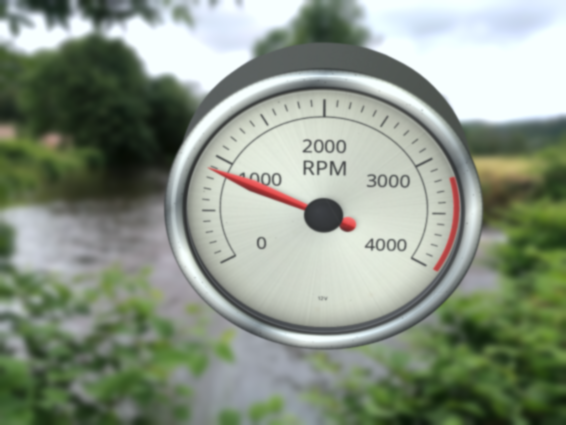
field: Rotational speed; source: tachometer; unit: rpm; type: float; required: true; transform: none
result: 900 rpm
